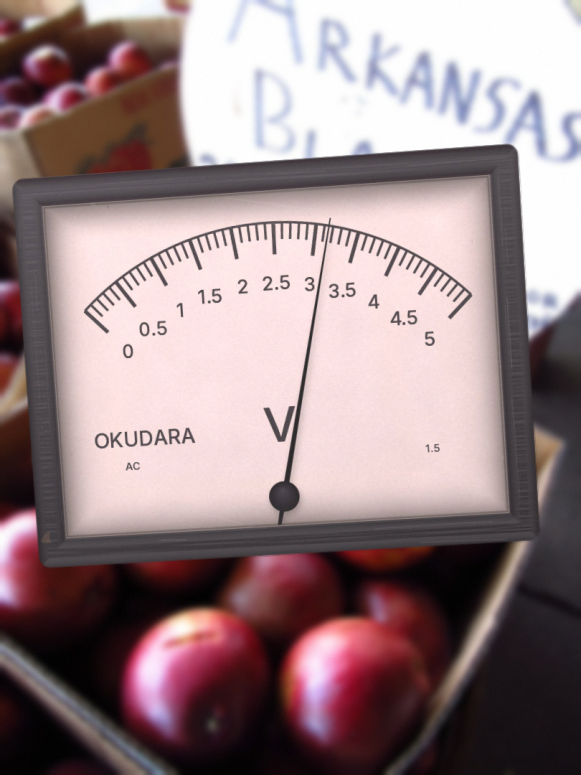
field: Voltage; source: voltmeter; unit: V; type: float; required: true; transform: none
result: 3.15 V
